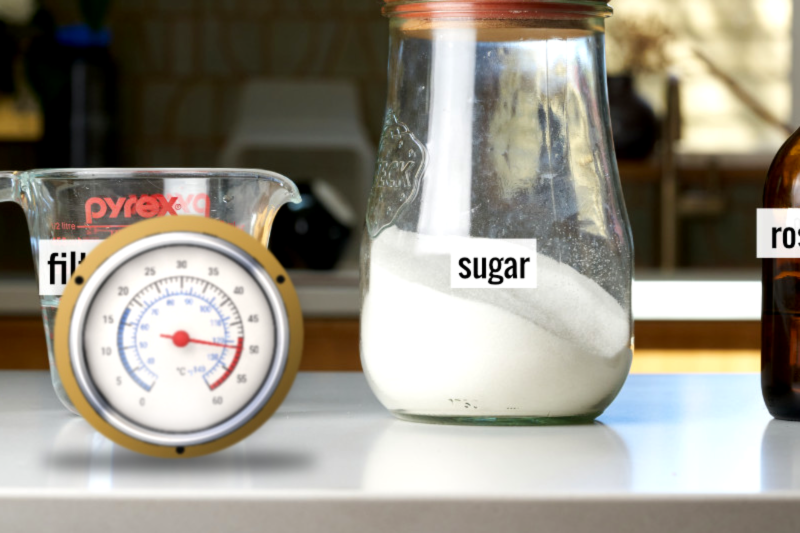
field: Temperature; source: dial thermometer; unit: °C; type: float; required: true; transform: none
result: 50 °C
